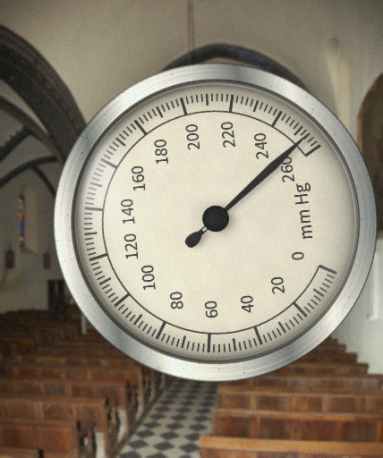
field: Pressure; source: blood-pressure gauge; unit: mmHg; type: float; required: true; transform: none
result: 254 mmHg
